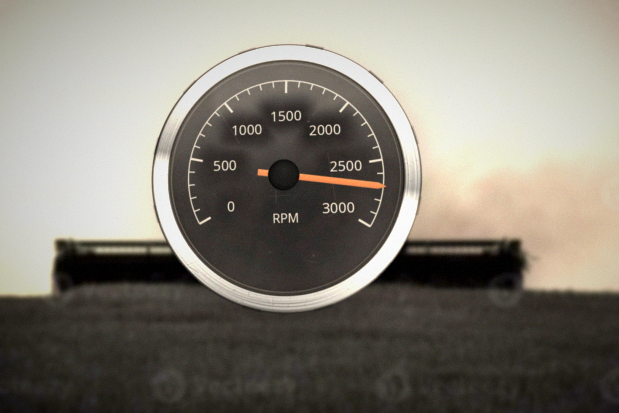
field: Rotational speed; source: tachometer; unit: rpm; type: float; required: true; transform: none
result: 2700 rpm
